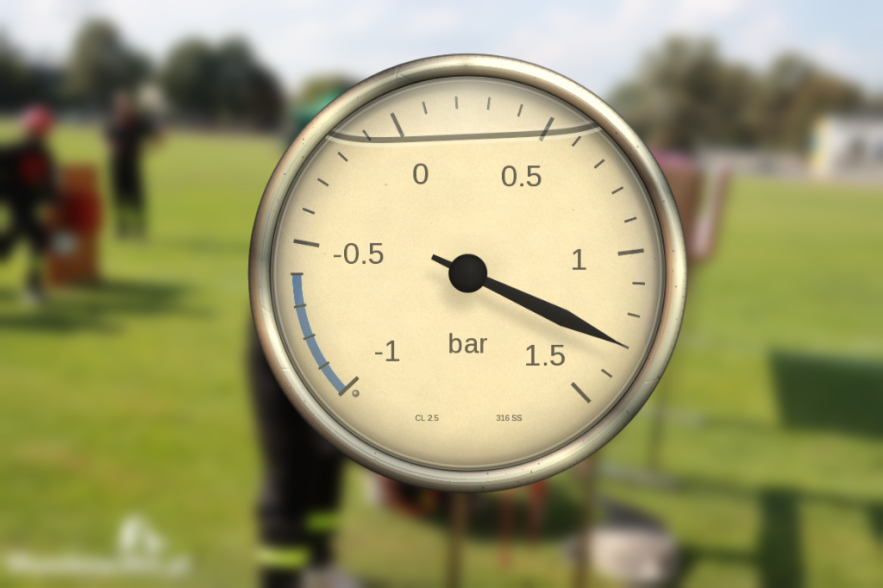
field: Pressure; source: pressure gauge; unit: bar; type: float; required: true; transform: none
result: 1.3 bar
